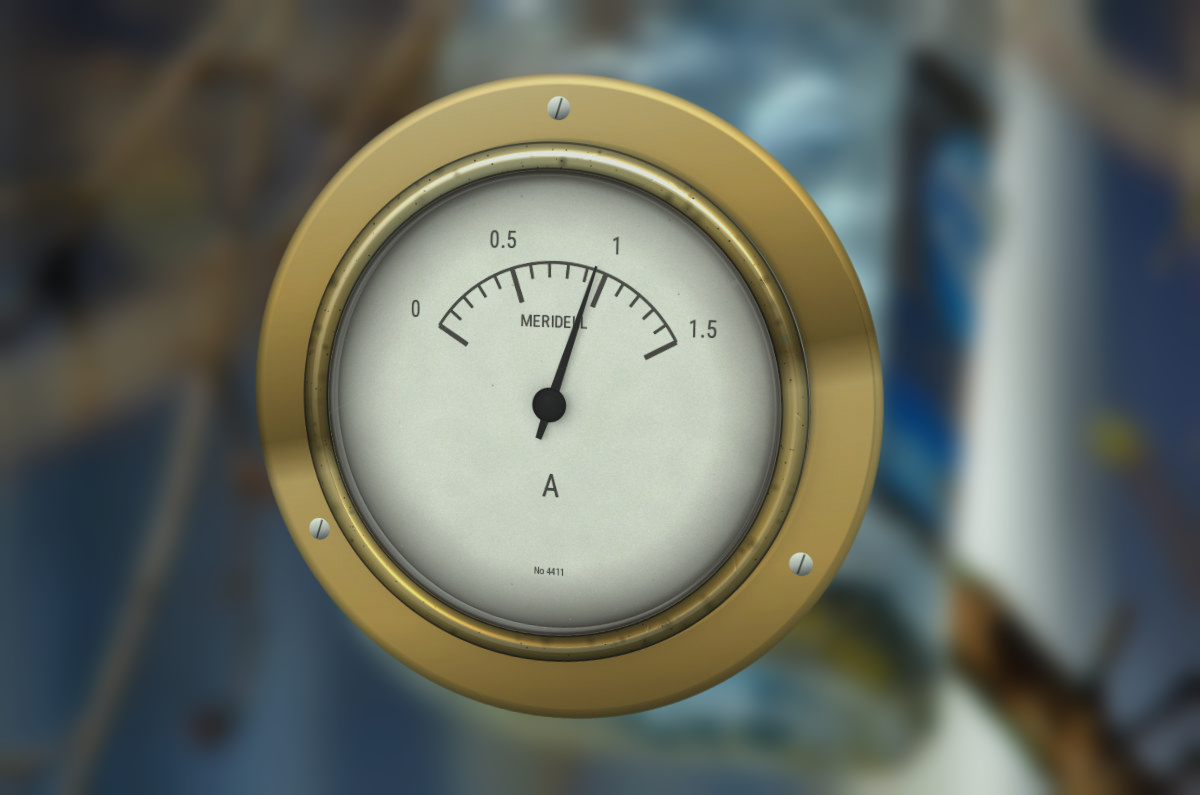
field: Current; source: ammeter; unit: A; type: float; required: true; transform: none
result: 0.95 A
